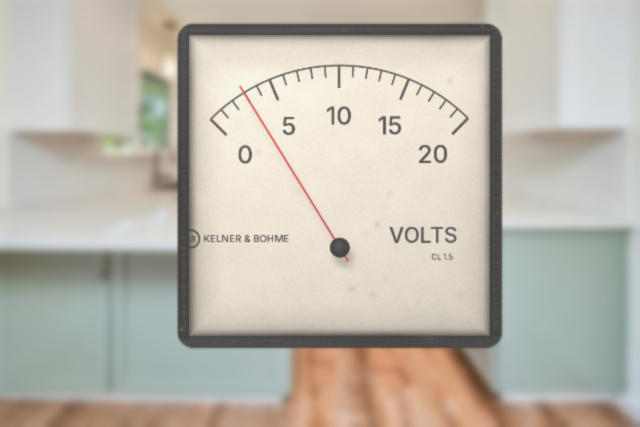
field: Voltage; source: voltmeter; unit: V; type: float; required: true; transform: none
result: 3 V
